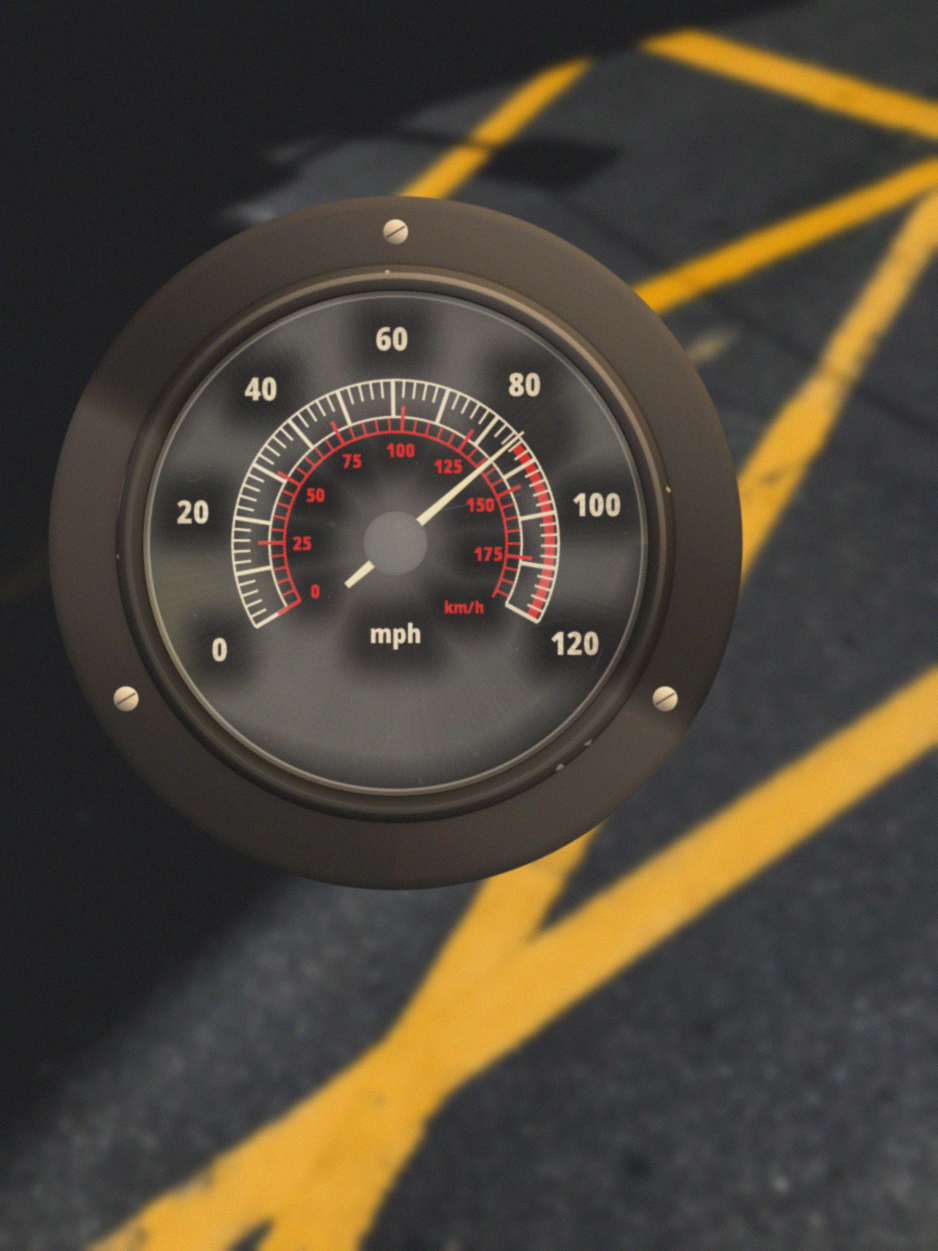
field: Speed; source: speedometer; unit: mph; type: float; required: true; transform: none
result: 85 mph
